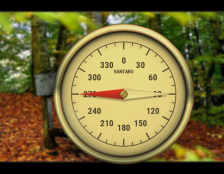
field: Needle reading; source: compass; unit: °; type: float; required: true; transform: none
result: 270 °
